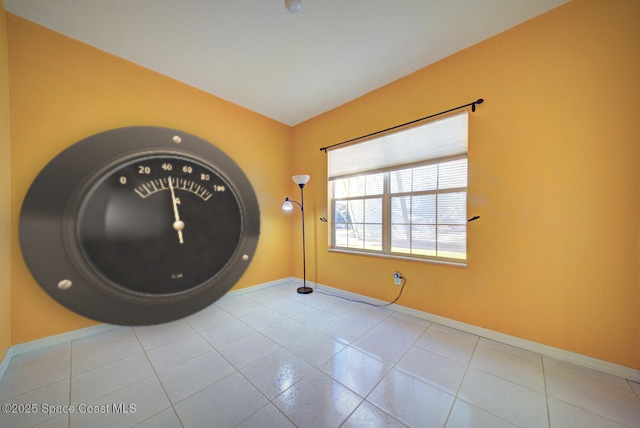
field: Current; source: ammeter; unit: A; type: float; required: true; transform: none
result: 40 A
